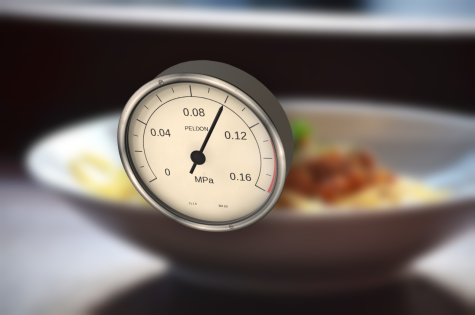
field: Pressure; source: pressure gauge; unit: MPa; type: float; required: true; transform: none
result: 0.1 MPa
